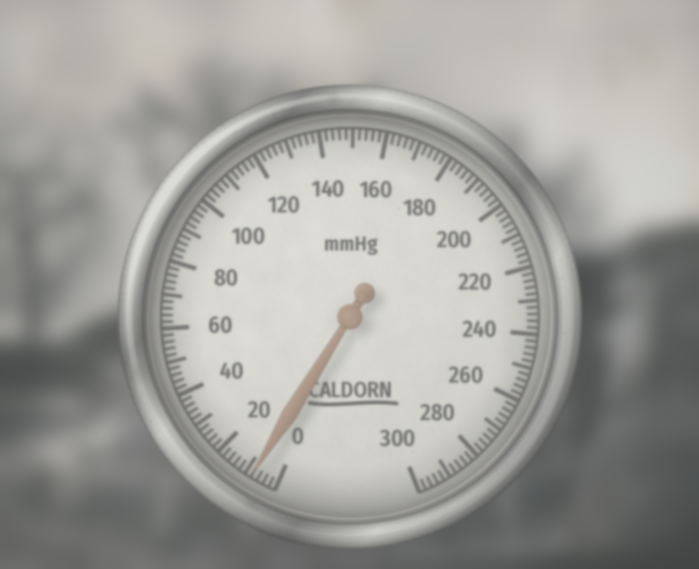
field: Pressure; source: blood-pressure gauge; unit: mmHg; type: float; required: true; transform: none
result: 8 mmHg
